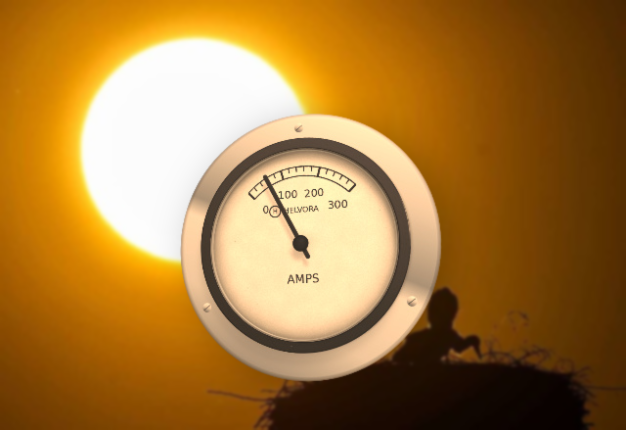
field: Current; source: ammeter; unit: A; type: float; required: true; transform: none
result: 60 A
